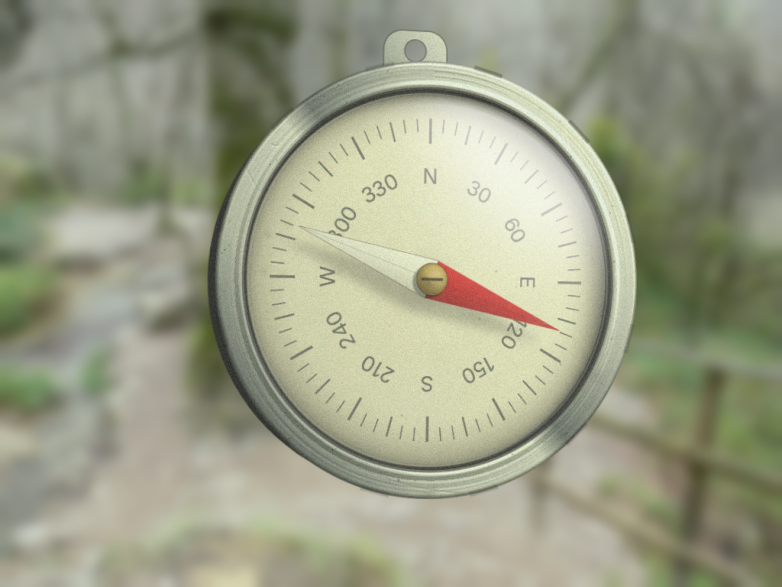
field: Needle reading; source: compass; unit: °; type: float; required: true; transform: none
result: 110 °
